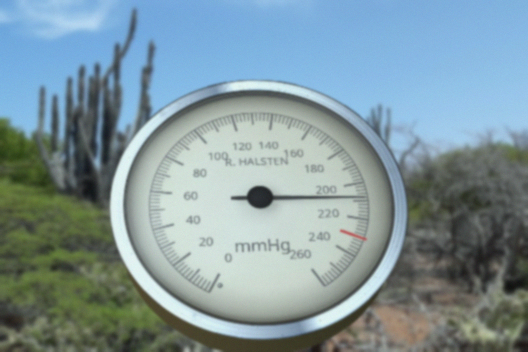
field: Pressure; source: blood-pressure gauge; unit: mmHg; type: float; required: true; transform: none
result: 210 mmHg
